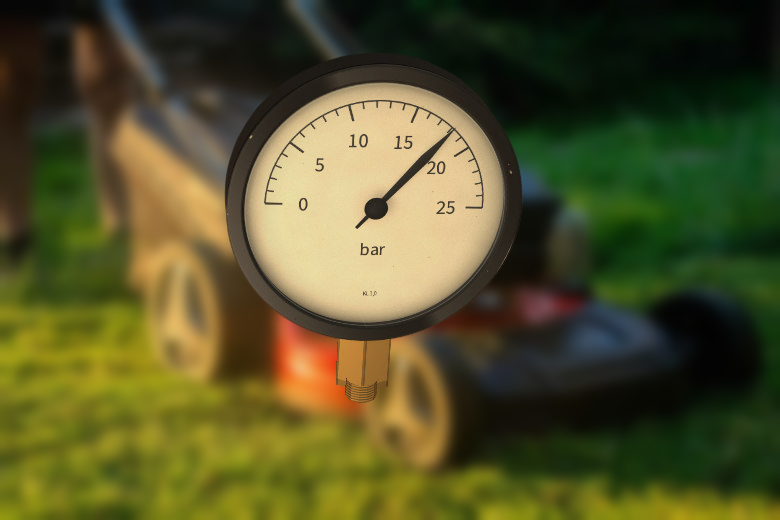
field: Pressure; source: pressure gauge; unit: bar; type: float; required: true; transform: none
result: 18 bar
